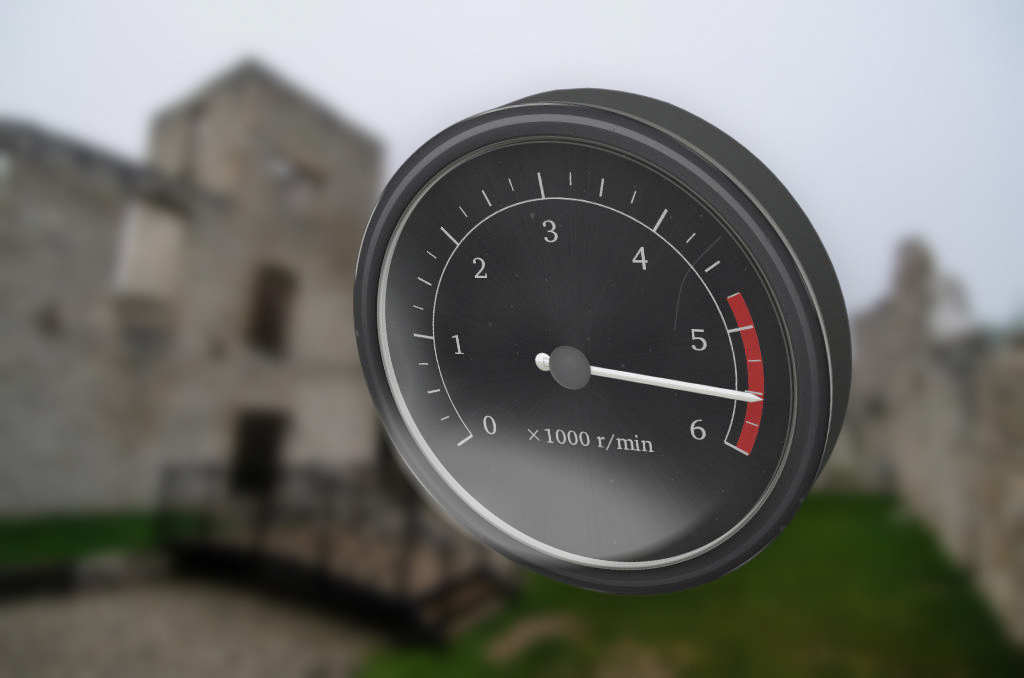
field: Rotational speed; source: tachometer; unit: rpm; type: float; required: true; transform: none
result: 5500 rpm
